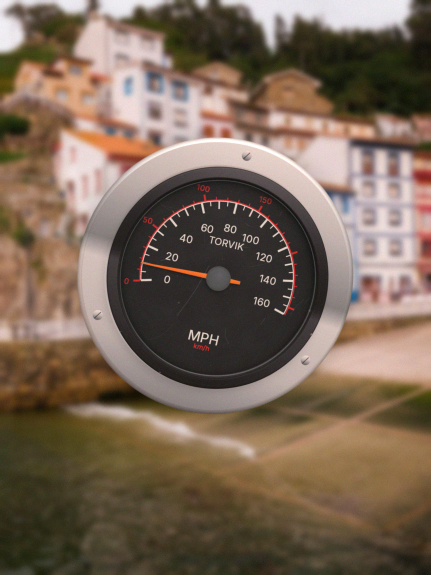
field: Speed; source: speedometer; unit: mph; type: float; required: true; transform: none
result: 10 mph
